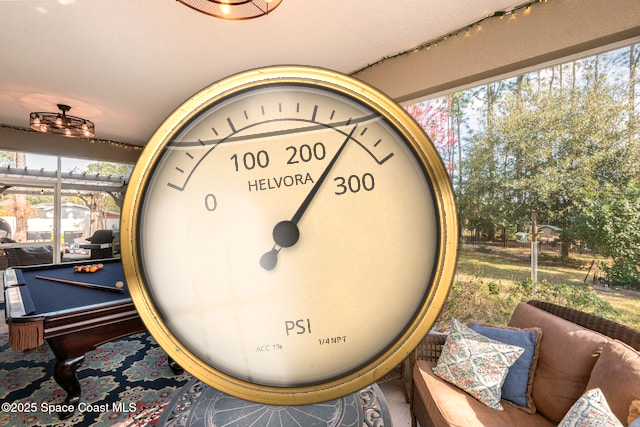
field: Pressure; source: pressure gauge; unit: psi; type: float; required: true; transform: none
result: 250 psi
